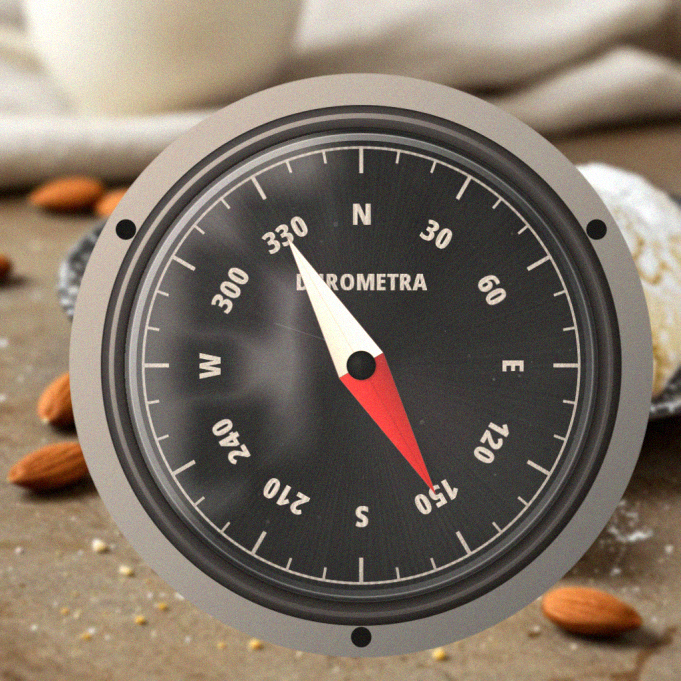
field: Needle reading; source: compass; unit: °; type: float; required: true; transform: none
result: 150 °
